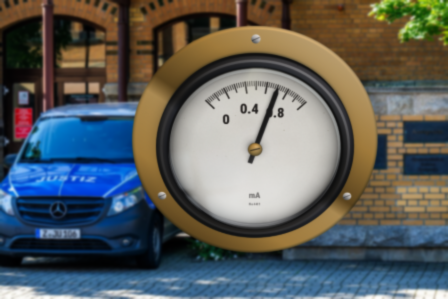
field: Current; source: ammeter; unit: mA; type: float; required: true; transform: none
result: 0.7 mA
